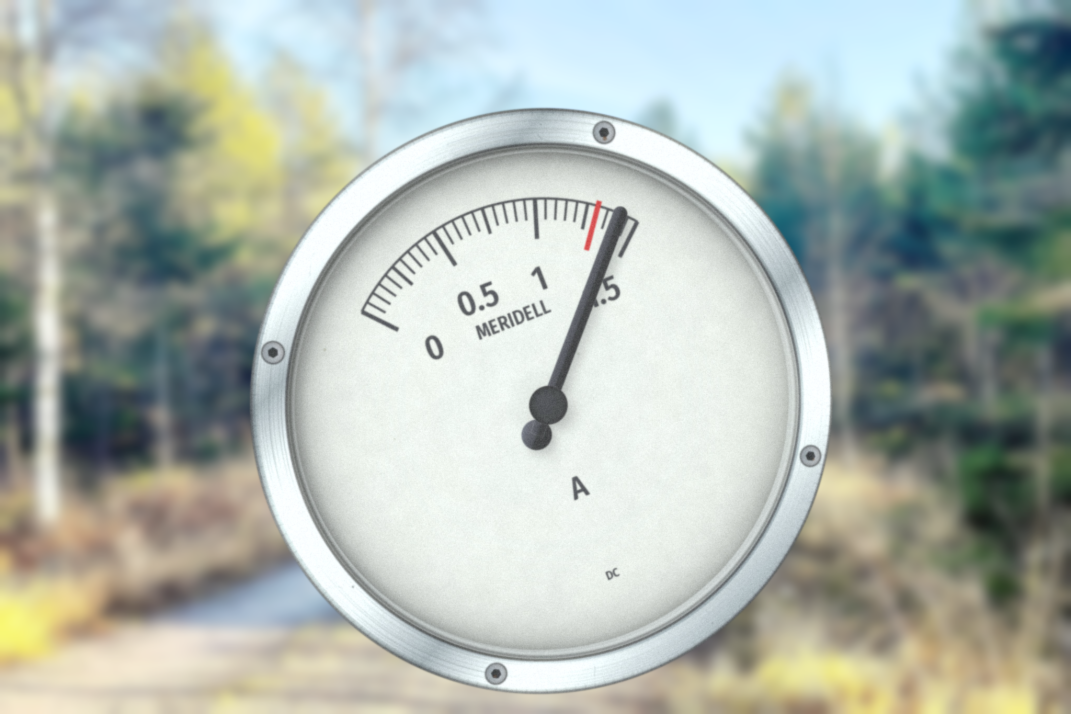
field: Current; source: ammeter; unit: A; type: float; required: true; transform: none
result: 1.4 A
